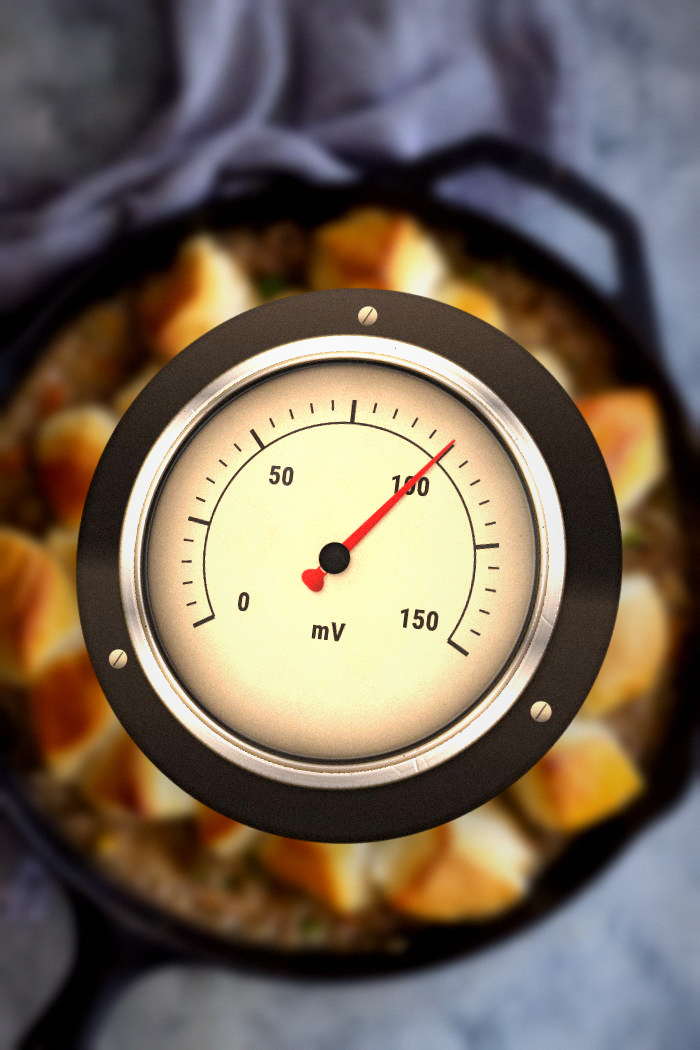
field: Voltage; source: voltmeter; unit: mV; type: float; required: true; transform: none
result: 100 mV
